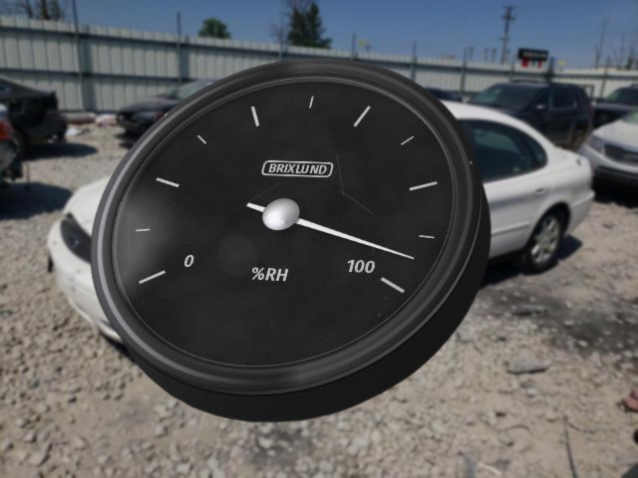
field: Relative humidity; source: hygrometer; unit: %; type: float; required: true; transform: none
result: 95 %
